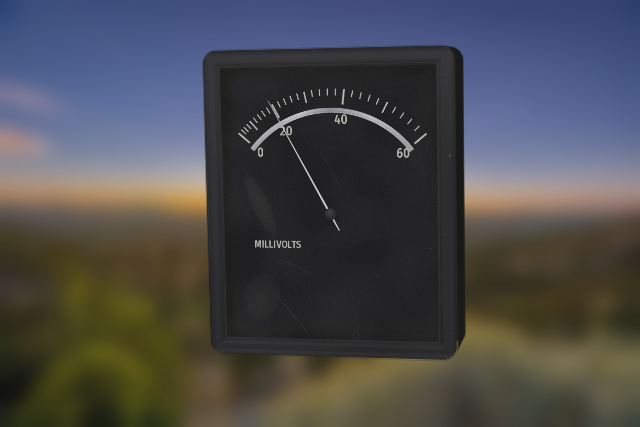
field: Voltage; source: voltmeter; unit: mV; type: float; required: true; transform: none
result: 20 mV
